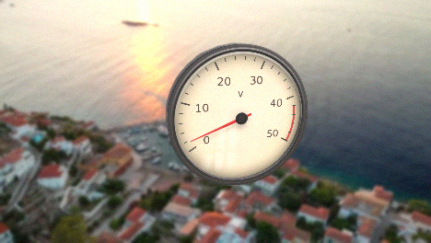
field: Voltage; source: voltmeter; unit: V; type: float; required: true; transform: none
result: 2 V
